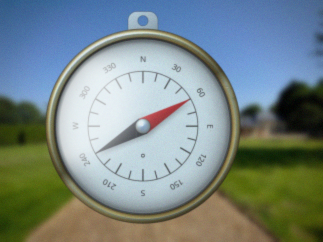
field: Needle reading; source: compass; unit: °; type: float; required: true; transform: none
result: 60 °
